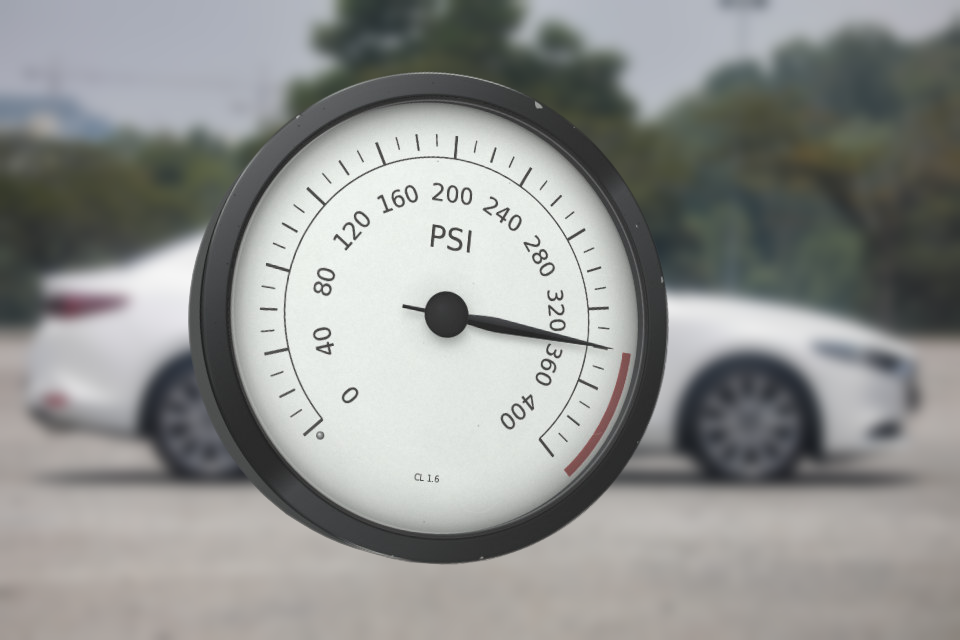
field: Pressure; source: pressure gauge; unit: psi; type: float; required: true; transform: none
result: 340 psi
